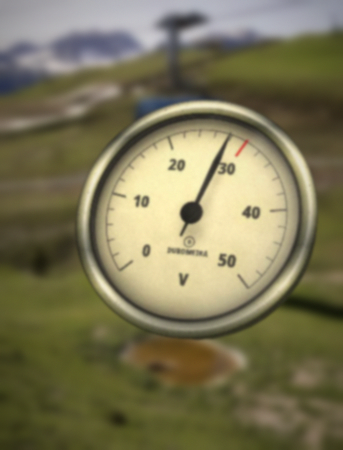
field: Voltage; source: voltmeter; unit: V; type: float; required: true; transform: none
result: 28 V
